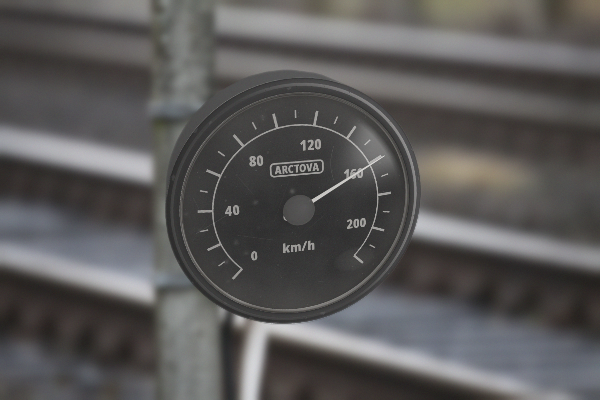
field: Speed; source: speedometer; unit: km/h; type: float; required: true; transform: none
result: 160 km/h
